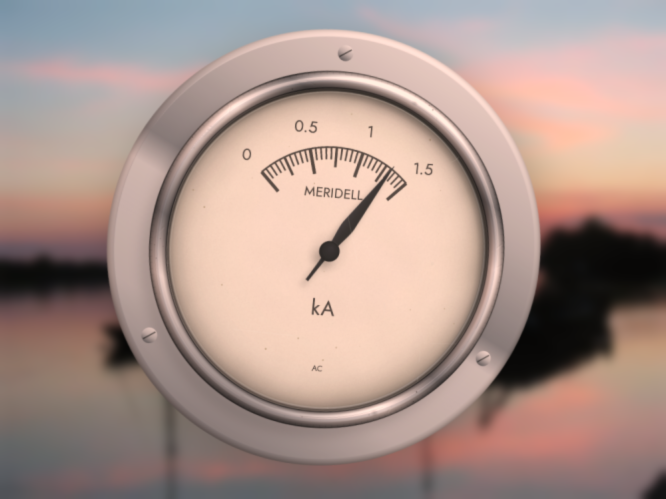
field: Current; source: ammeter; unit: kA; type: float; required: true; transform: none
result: 1.3 kA
